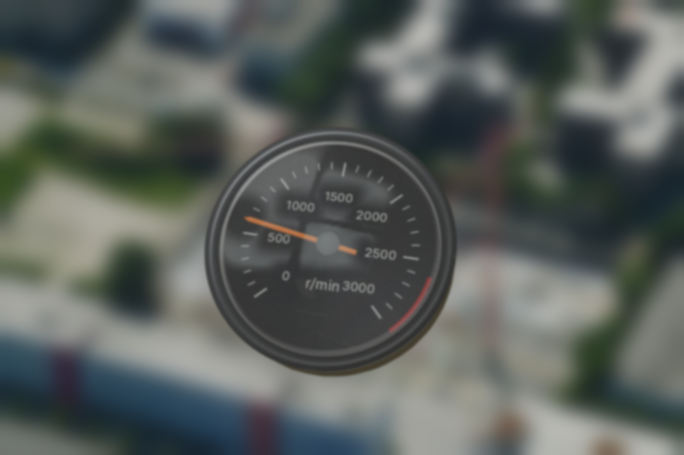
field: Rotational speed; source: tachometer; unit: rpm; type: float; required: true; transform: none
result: 600 rpm
